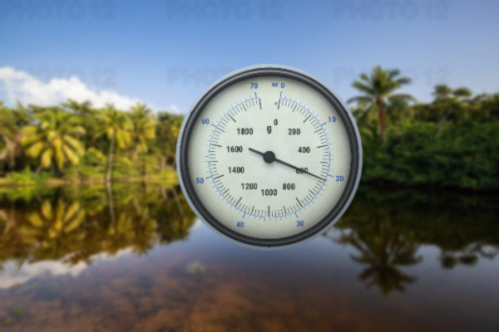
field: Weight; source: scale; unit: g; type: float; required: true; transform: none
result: 600 g
